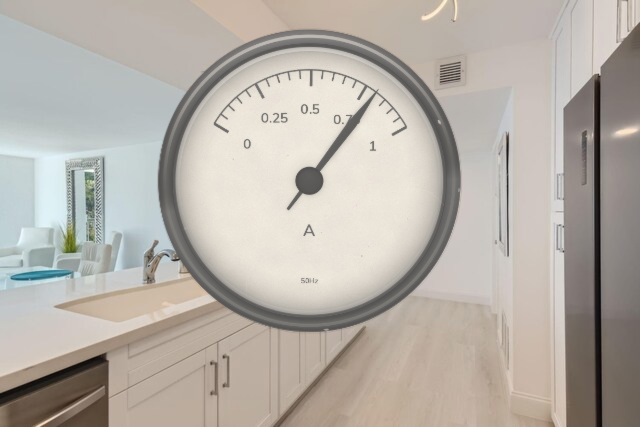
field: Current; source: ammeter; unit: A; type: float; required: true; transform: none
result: 0.8 A
